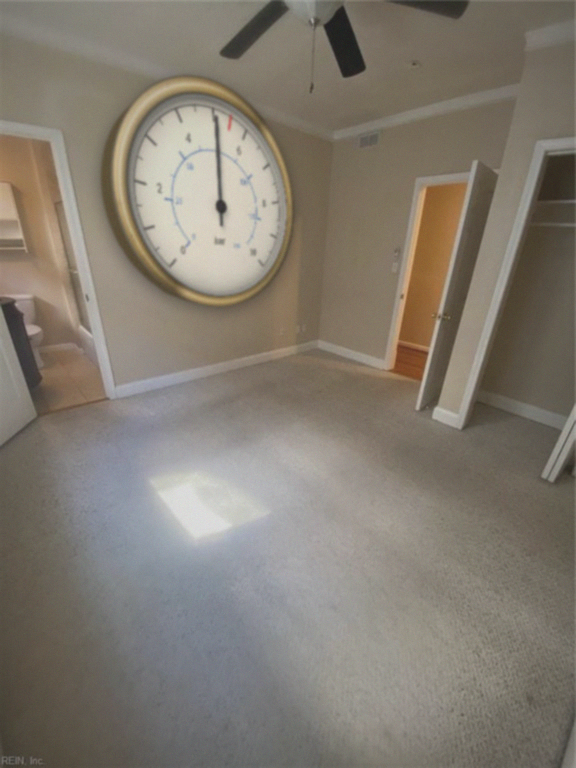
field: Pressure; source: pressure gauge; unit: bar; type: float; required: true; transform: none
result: 5 bar
